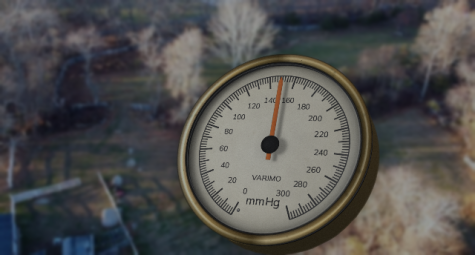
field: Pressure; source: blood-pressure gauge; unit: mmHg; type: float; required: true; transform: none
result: 150 mmHg
